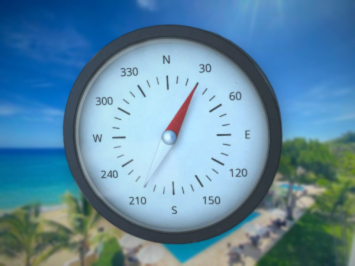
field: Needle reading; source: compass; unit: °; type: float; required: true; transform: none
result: 30 °
